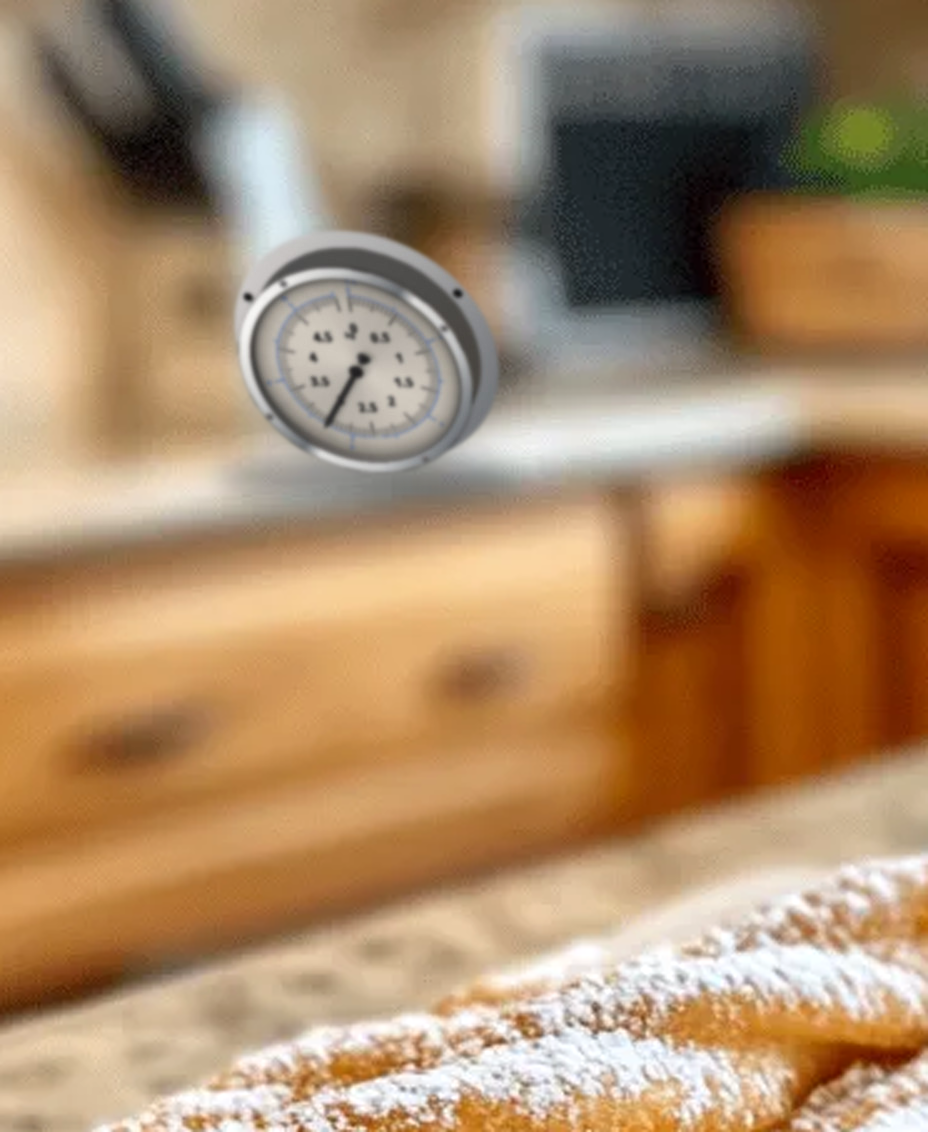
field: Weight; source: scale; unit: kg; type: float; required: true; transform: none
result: 3 kg
